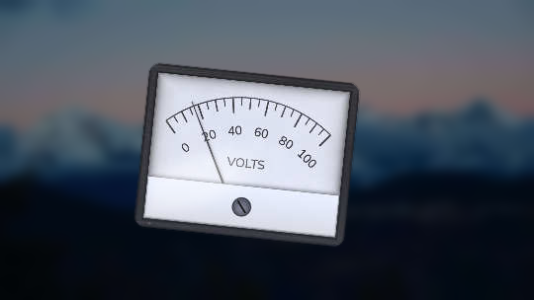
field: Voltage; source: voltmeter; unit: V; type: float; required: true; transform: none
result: 17.5 V
